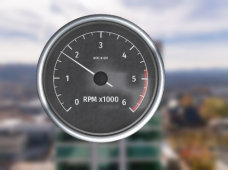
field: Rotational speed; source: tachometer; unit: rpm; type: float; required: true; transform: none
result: 1750 rpm
